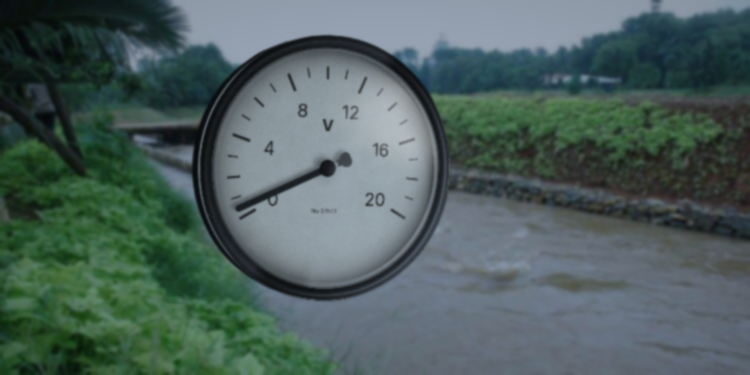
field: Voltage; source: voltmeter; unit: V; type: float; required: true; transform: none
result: 0.5 V
